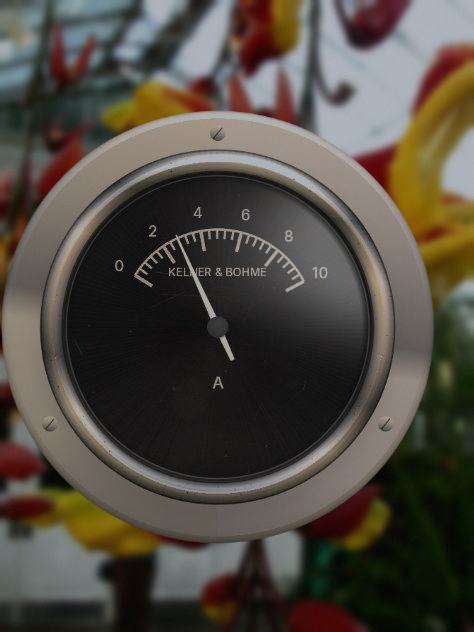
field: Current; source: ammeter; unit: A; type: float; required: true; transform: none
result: 2.8 A
